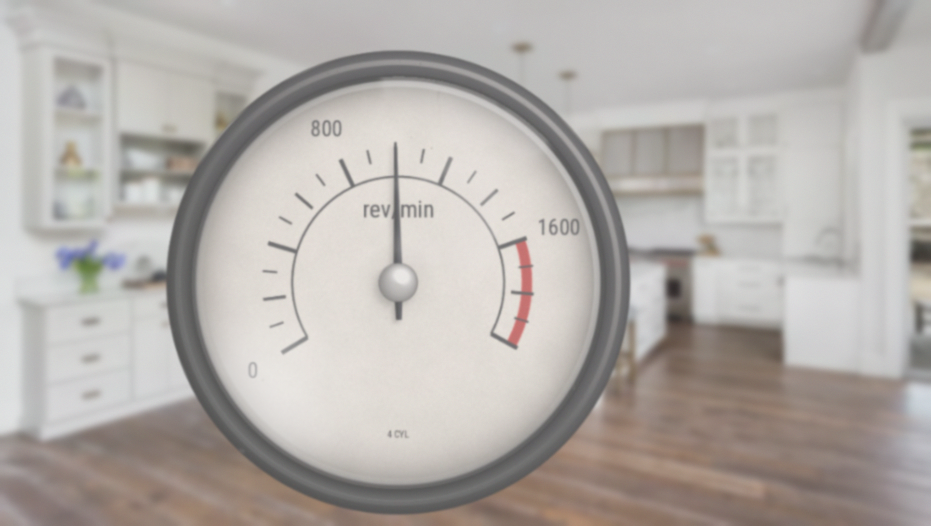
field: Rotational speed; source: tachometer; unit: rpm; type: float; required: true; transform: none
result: 1000 rpm
